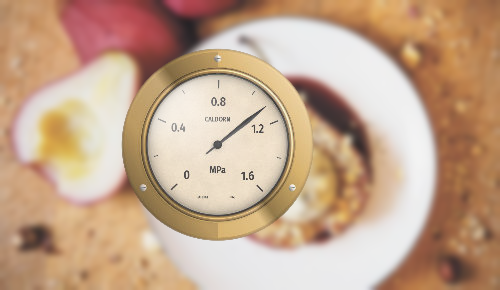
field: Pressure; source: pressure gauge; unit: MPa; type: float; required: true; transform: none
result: 1.1 MPa
